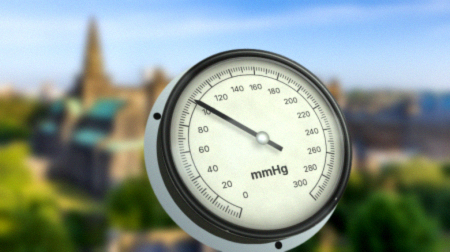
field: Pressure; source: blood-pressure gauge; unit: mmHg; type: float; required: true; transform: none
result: 100 mmHg
